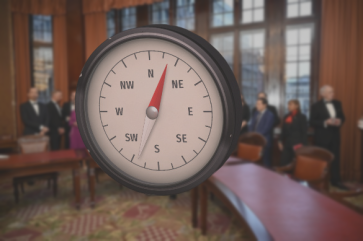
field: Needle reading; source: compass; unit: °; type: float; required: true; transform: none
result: 22.5 °
